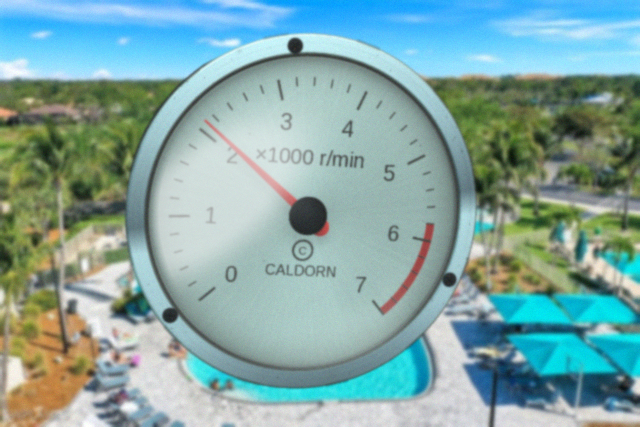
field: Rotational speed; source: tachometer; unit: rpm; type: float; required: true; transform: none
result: 2100 rpm
